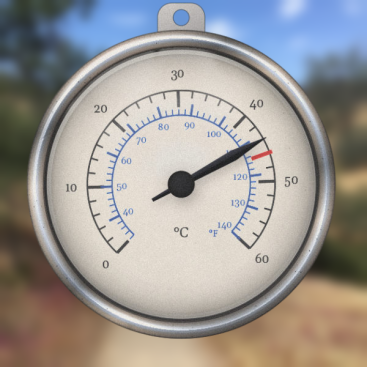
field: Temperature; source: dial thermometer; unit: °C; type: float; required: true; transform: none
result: 44 °C
